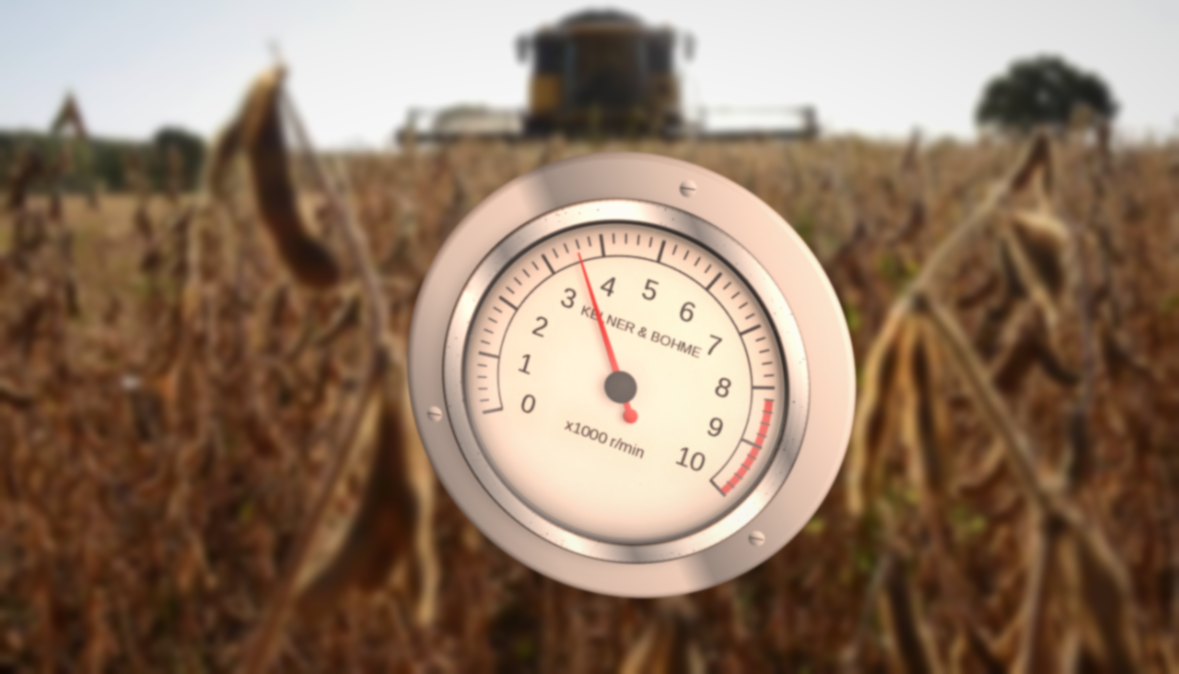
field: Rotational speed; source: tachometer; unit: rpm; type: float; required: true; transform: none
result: 3600 rpm
